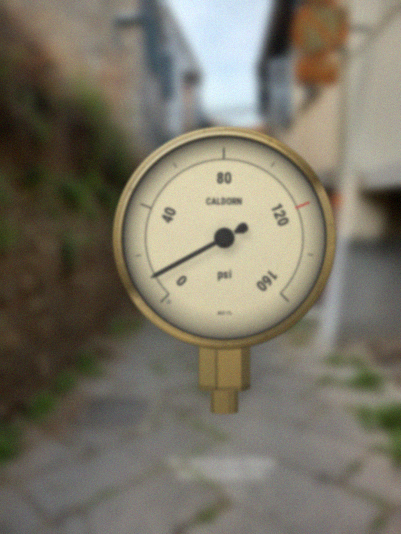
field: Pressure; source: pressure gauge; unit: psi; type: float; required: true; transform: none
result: 10 psi
